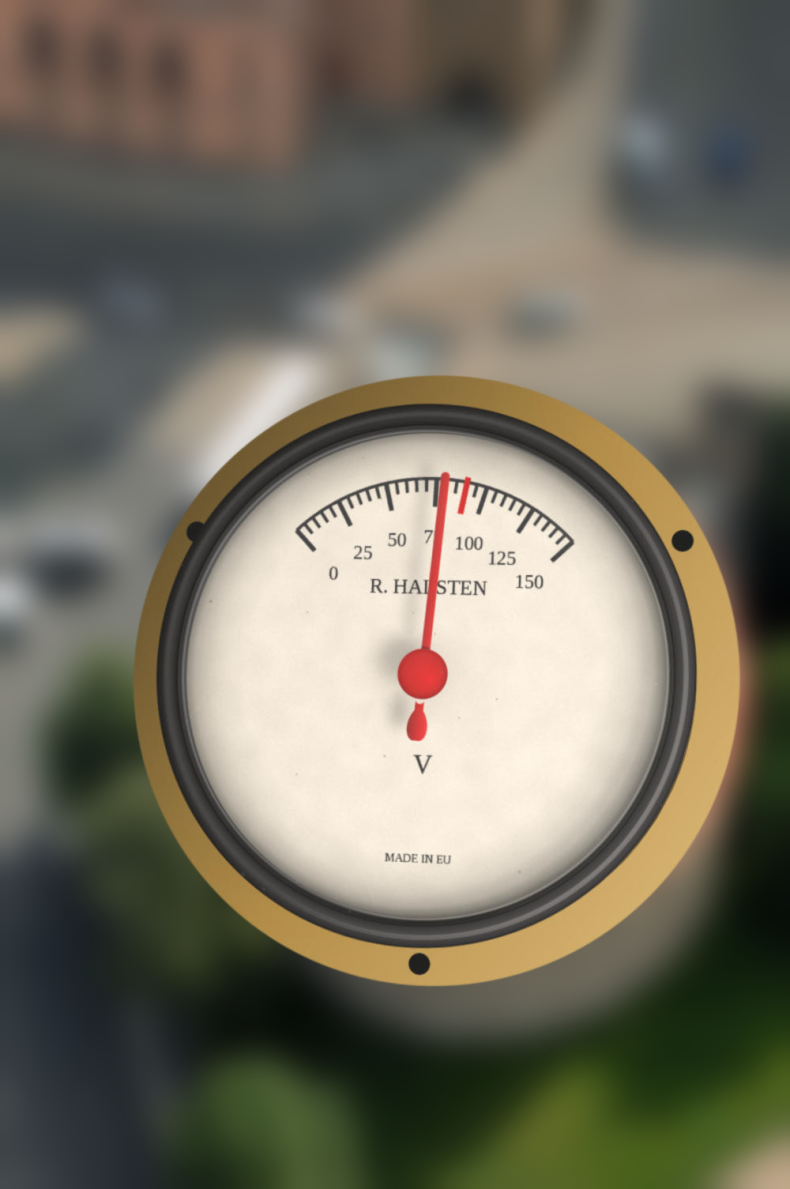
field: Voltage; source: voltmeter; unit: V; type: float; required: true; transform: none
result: 80 V
